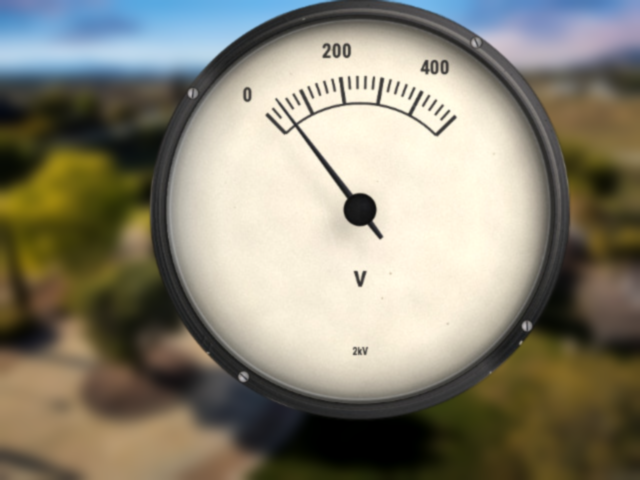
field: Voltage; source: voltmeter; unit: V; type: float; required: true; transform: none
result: 40 V
